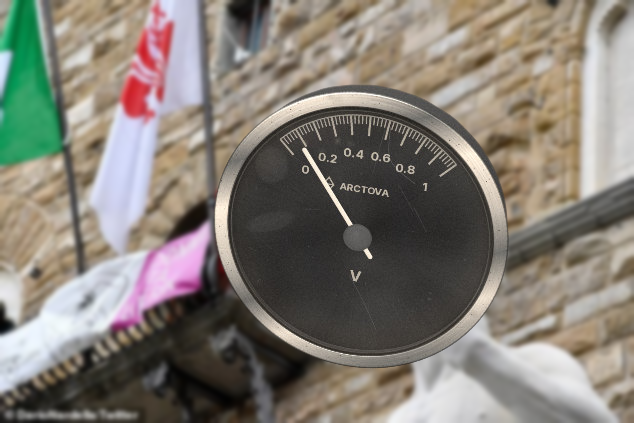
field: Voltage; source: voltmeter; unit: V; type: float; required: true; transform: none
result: 0.1 V
